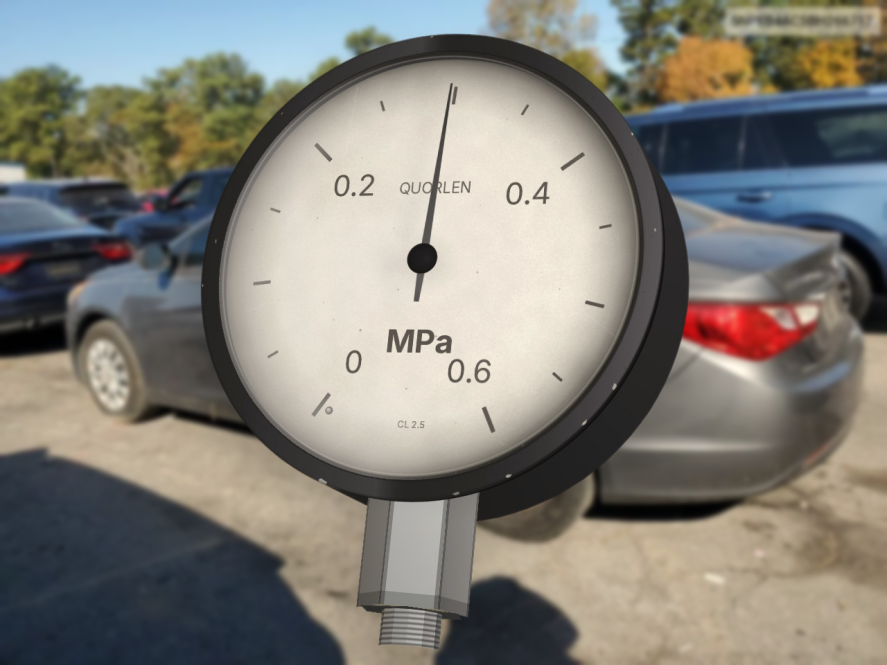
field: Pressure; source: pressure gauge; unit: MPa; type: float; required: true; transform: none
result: 0.3 MPa
